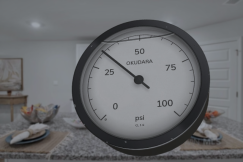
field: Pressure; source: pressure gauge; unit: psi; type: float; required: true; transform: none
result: 32.5 psi
